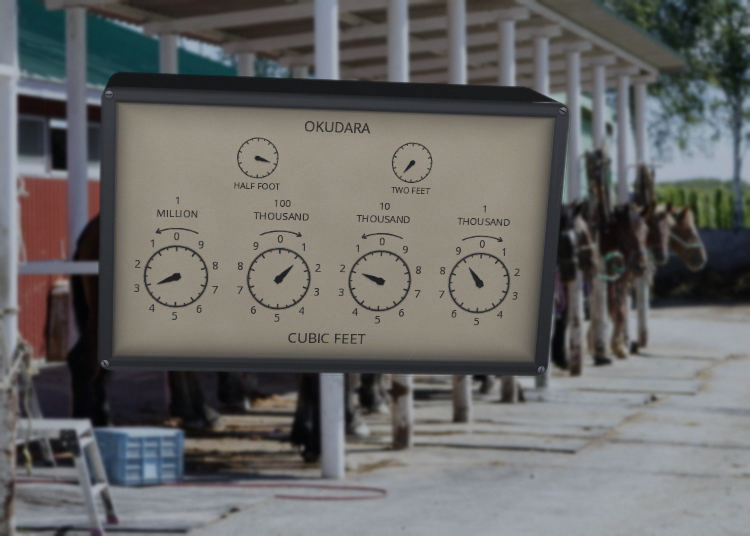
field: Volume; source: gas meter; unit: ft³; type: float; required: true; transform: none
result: 311900 ft³
